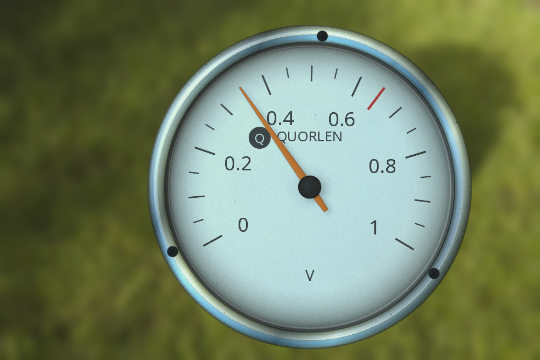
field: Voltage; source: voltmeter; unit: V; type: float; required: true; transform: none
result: 0.35 V
